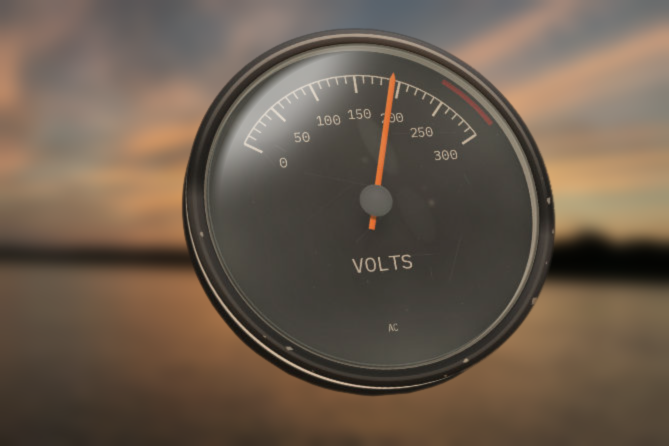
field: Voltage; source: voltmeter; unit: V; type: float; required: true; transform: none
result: 190 V
